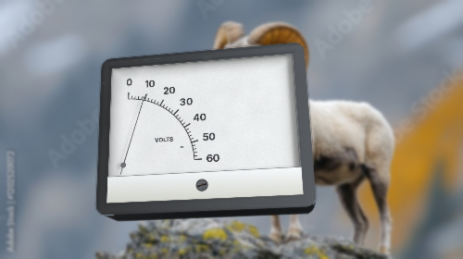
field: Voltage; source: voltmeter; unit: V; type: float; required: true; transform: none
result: 10 V
